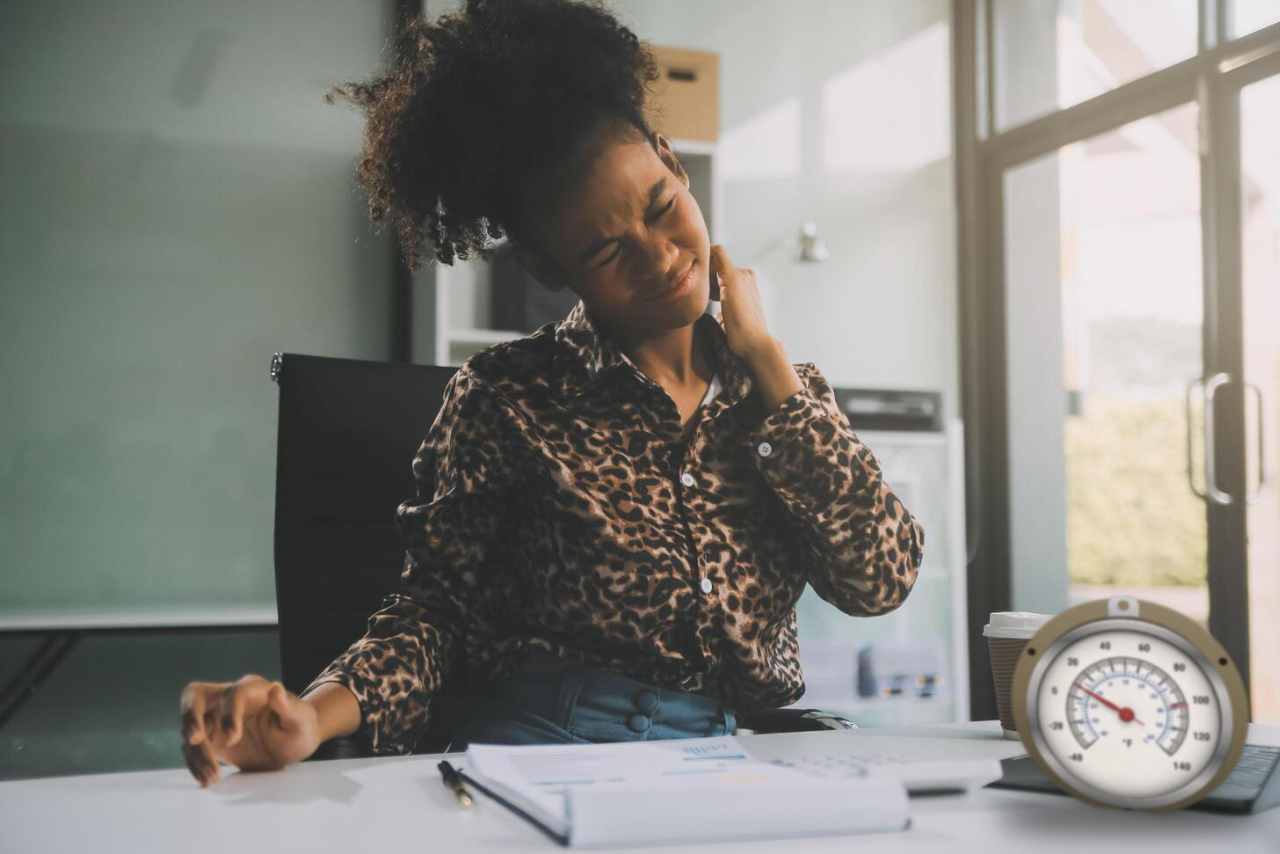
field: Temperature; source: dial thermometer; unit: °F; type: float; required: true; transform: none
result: 10 °F
